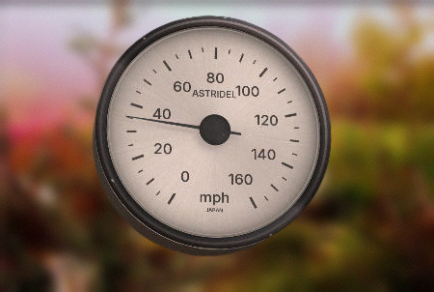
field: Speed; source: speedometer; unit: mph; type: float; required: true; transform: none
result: 35 mph
